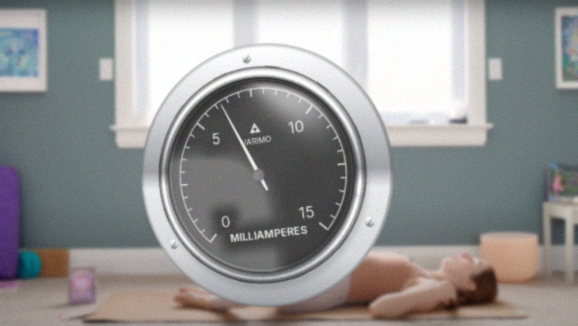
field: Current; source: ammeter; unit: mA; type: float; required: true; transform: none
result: 6.25 mA
